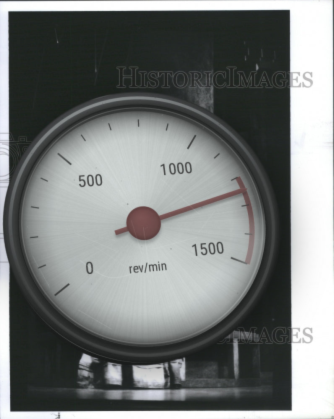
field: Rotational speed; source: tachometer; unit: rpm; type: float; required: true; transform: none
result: 1250 rpm
